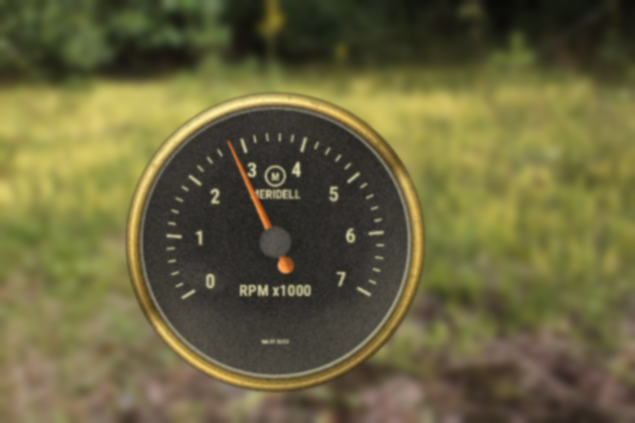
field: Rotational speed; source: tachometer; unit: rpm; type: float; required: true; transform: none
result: 2800 rpm
